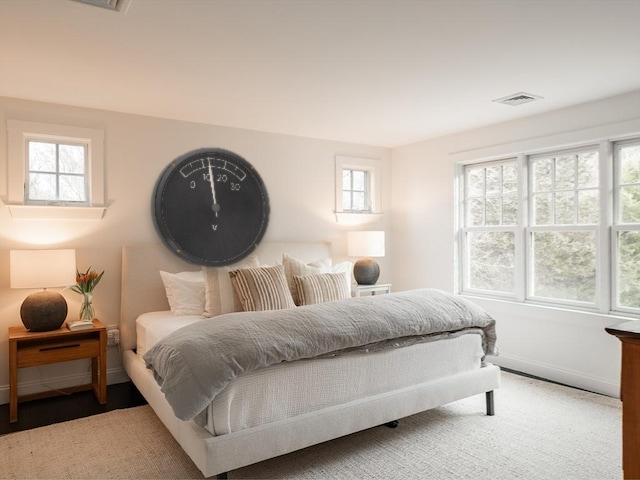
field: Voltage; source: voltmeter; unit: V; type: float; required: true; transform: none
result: 12.5 V
